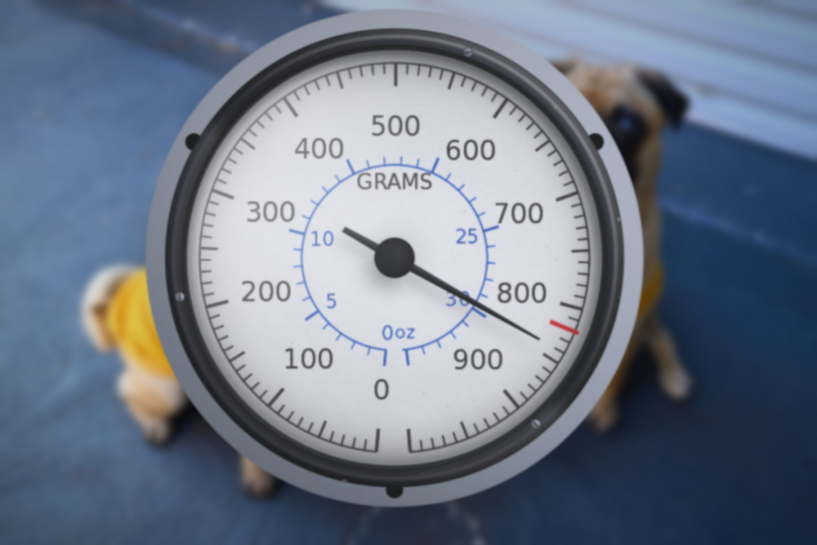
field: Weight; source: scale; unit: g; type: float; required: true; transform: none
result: 840 g
